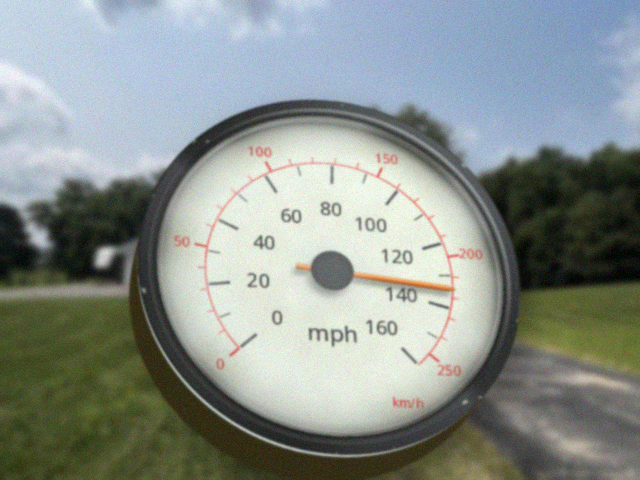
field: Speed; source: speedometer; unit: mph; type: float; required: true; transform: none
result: 135 mph
